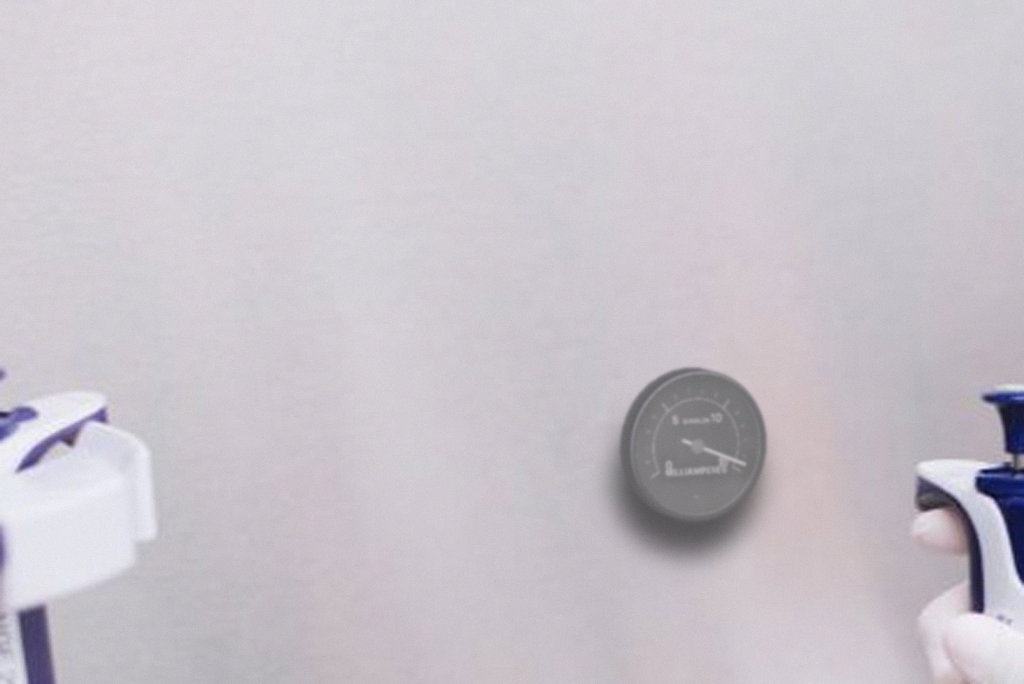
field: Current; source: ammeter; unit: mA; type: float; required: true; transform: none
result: 14.5 mA
